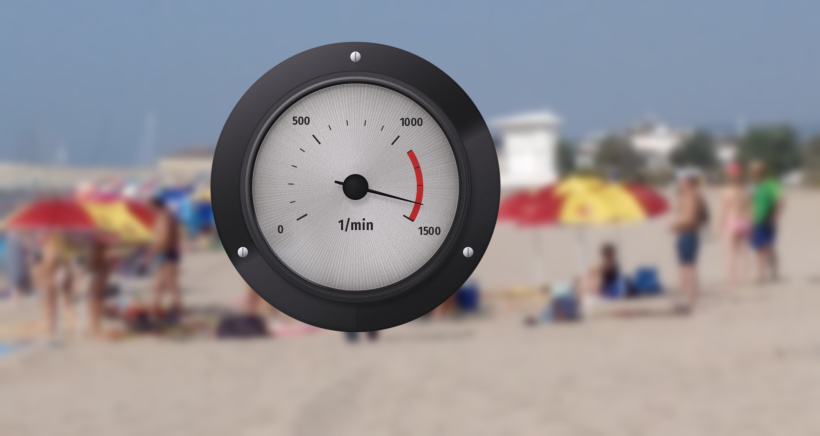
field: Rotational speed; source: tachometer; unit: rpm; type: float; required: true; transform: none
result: 1400 rpm
